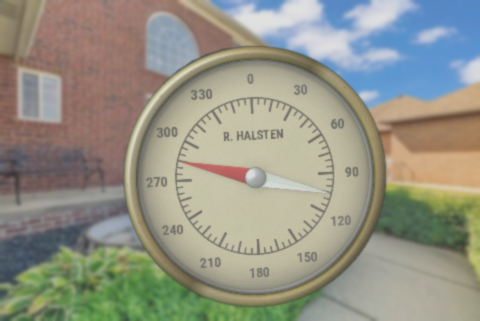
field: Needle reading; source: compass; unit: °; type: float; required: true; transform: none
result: 285 °
